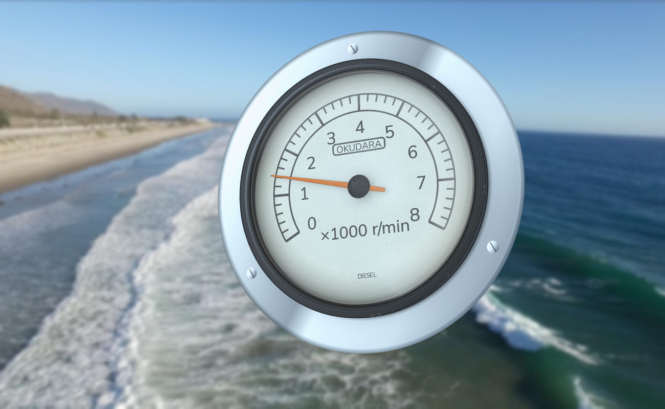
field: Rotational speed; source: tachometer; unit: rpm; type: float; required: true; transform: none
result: 1400 rpm
